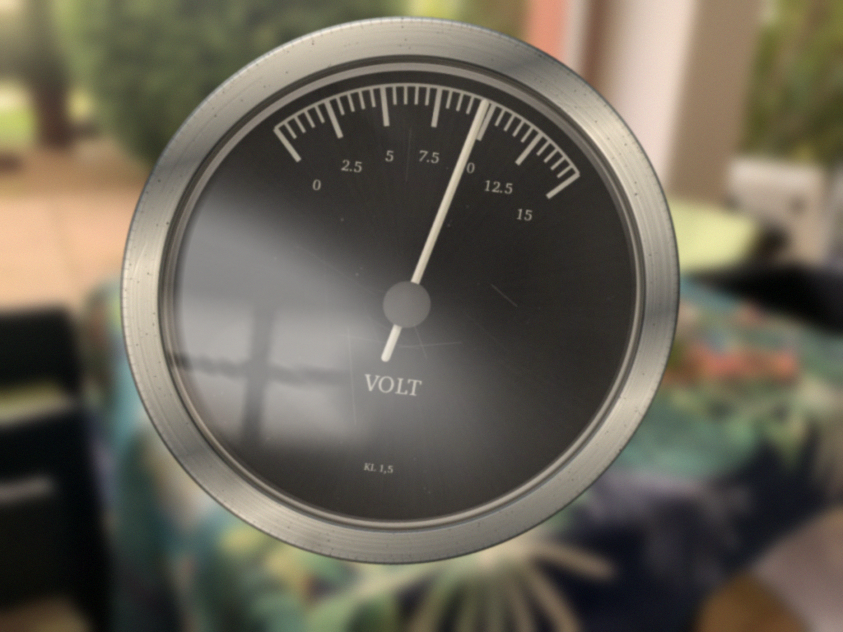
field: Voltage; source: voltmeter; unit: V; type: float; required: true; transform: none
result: 9.5 V
